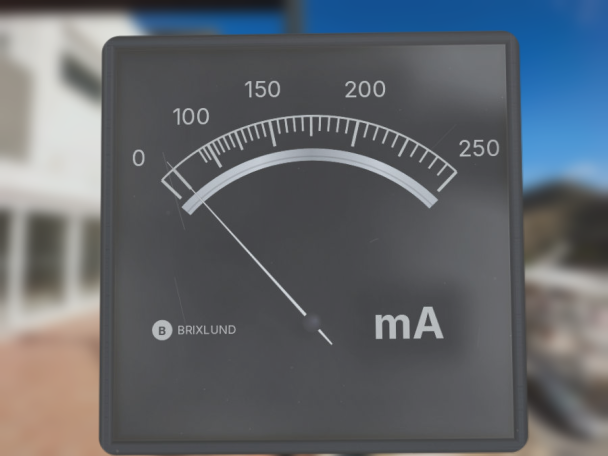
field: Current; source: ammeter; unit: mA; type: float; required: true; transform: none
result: 50 mA
